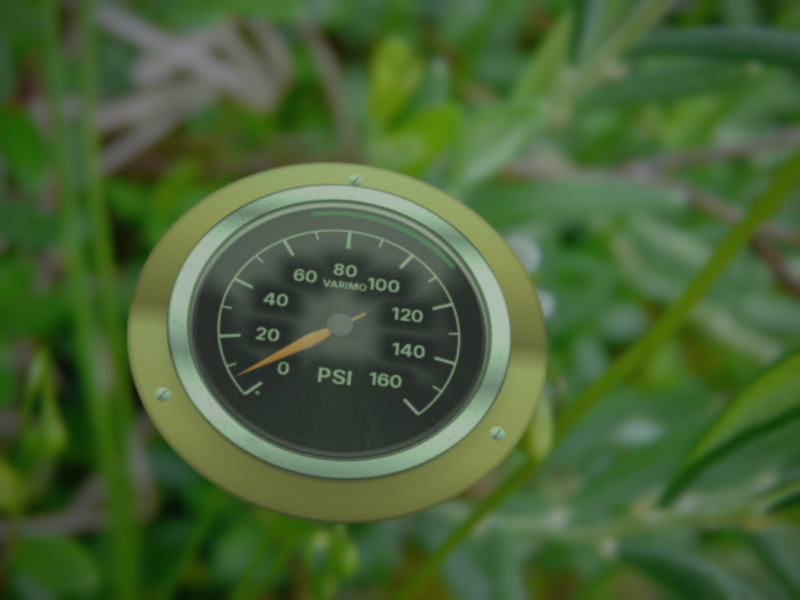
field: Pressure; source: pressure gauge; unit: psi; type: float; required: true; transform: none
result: 5 psi
